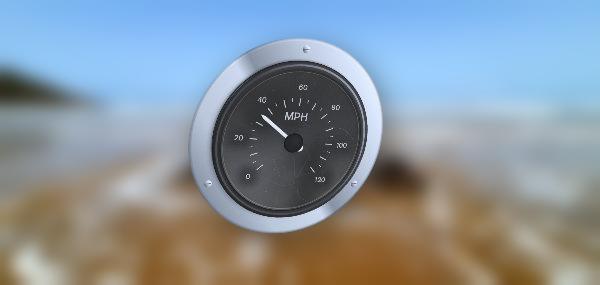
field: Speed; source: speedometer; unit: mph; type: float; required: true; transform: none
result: 35 mph
